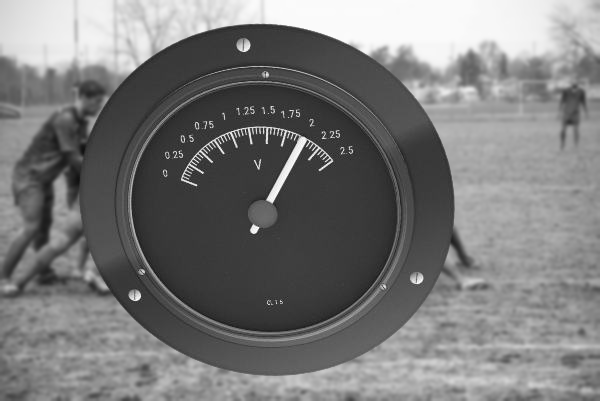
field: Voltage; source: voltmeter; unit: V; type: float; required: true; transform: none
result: 2 V
